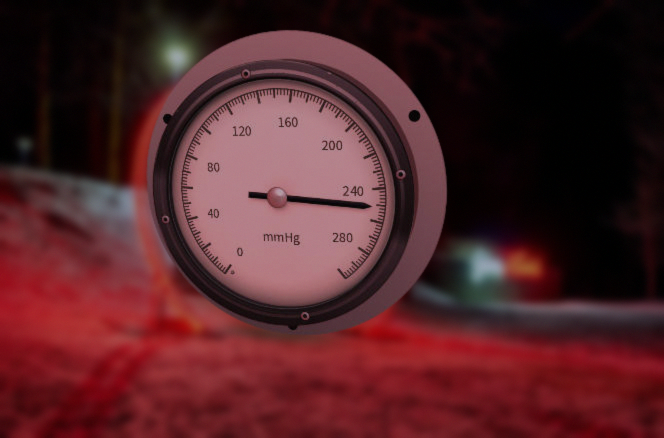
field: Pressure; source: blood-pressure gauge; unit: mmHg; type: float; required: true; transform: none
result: 250 mmHg
